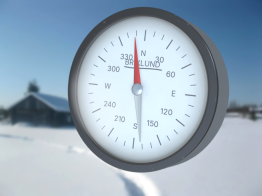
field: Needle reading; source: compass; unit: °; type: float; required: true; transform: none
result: 350 °
